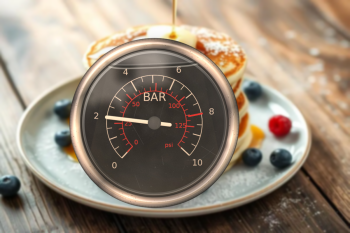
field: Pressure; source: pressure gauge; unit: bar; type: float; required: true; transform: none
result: 2 bar
